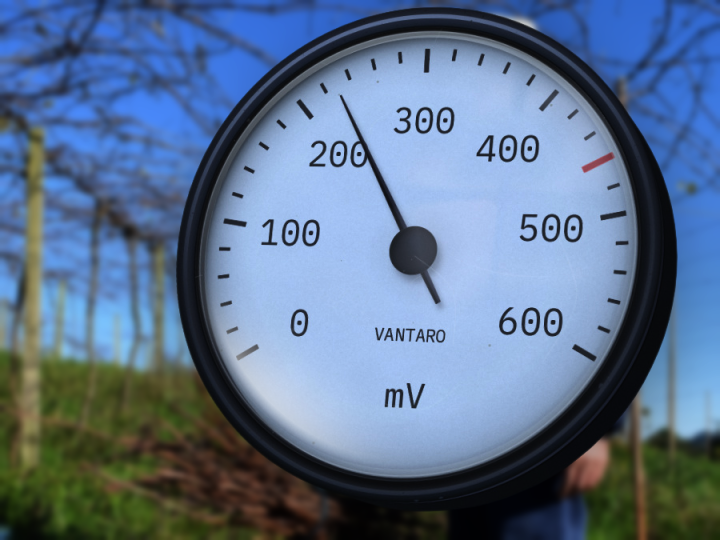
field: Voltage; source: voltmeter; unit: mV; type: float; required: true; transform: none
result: 230 mV
